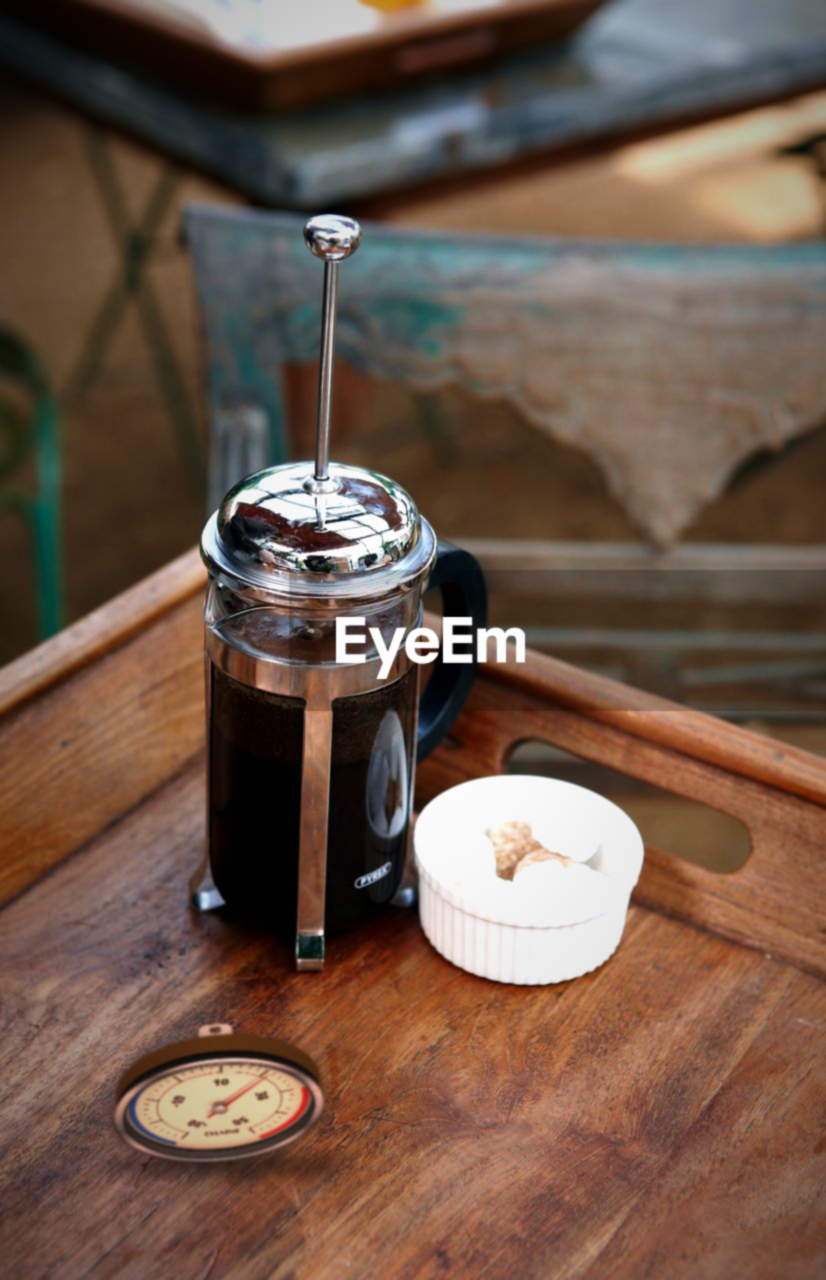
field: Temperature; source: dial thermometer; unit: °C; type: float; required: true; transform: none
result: 20 °C
